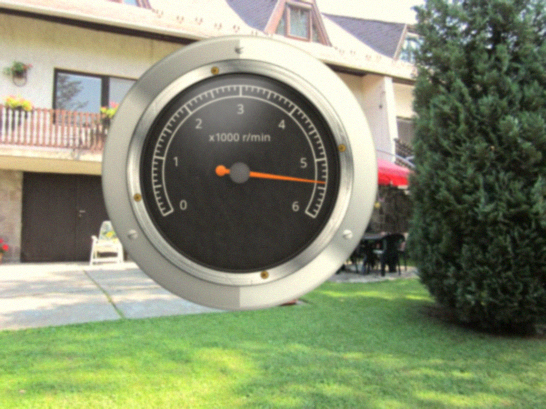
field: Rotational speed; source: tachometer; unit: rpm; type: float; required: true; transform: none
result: 5400 rpm
